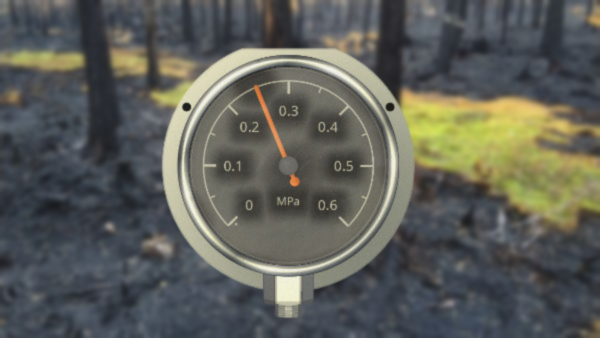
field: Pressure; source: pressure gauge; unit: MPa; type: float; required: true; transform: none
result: 0.25 MPa
